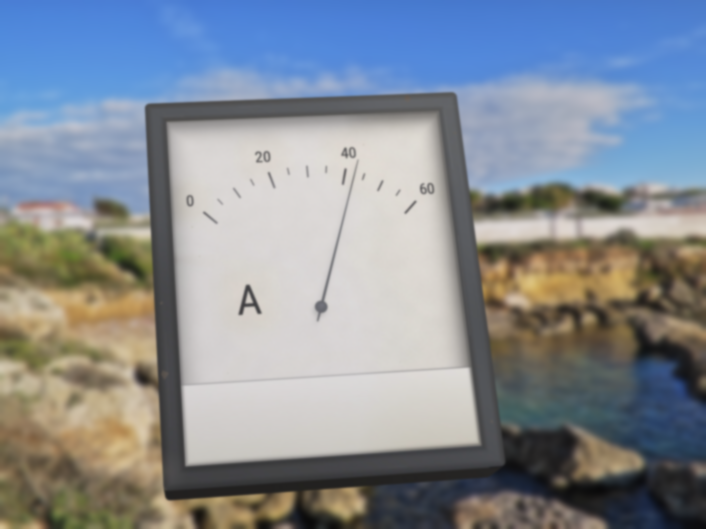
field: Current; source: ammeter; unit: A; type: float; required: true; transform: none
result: 42.5 A
